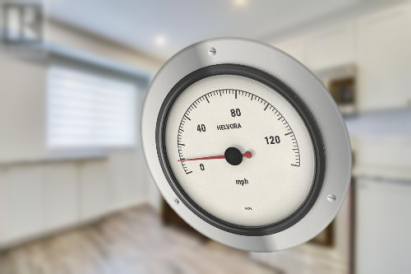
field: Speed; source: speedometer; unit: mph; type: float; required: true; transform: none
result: 10 mph
